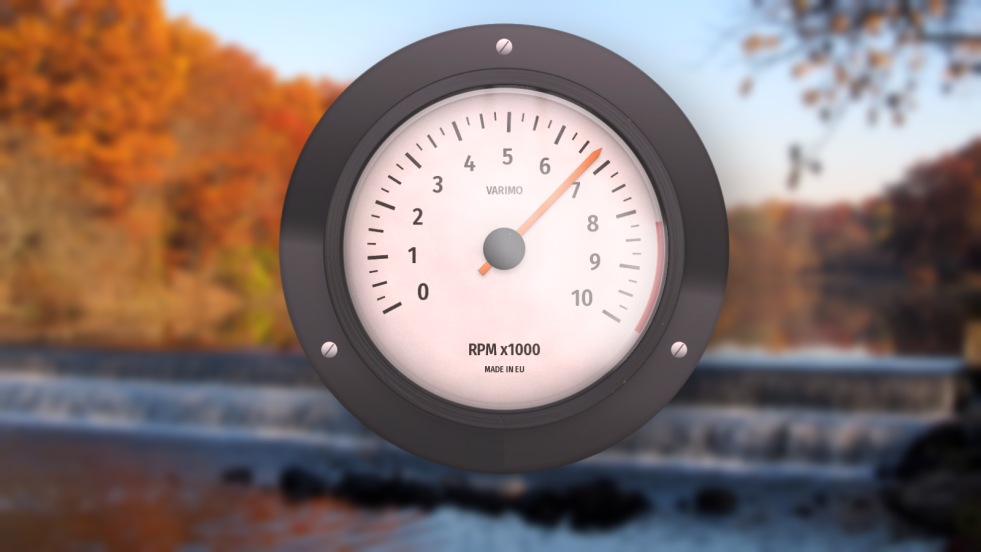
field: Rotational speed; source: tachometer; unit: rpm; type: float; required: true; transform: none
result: 6750 rpm
